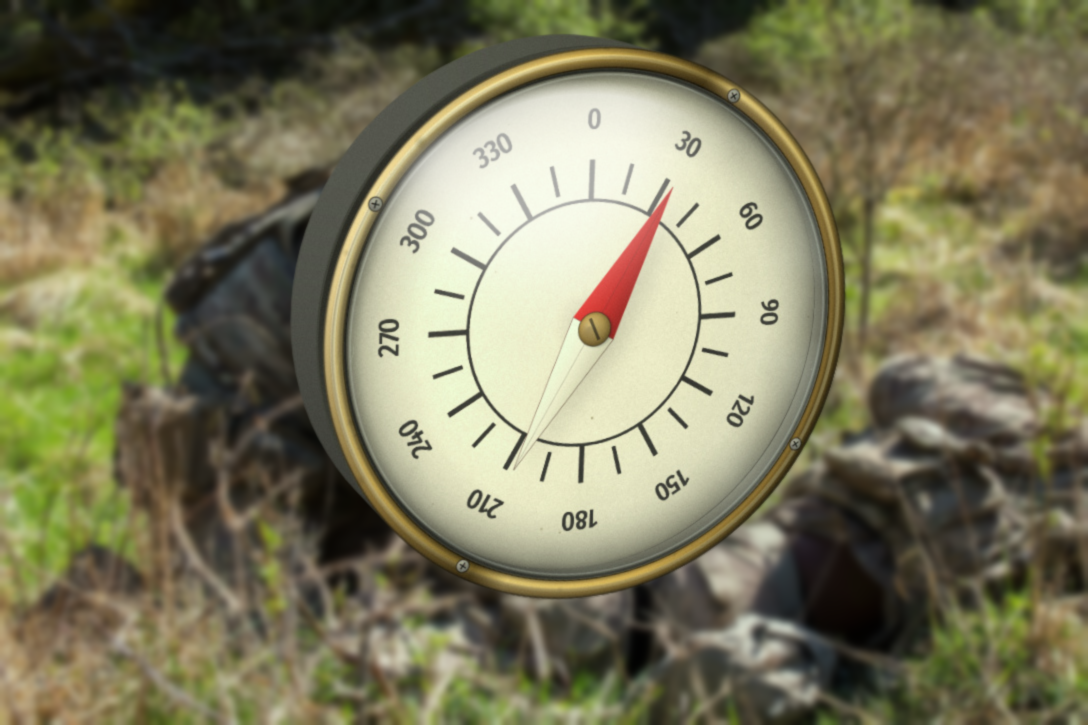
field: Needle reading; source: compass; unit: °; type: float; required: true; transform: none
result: 30 °
